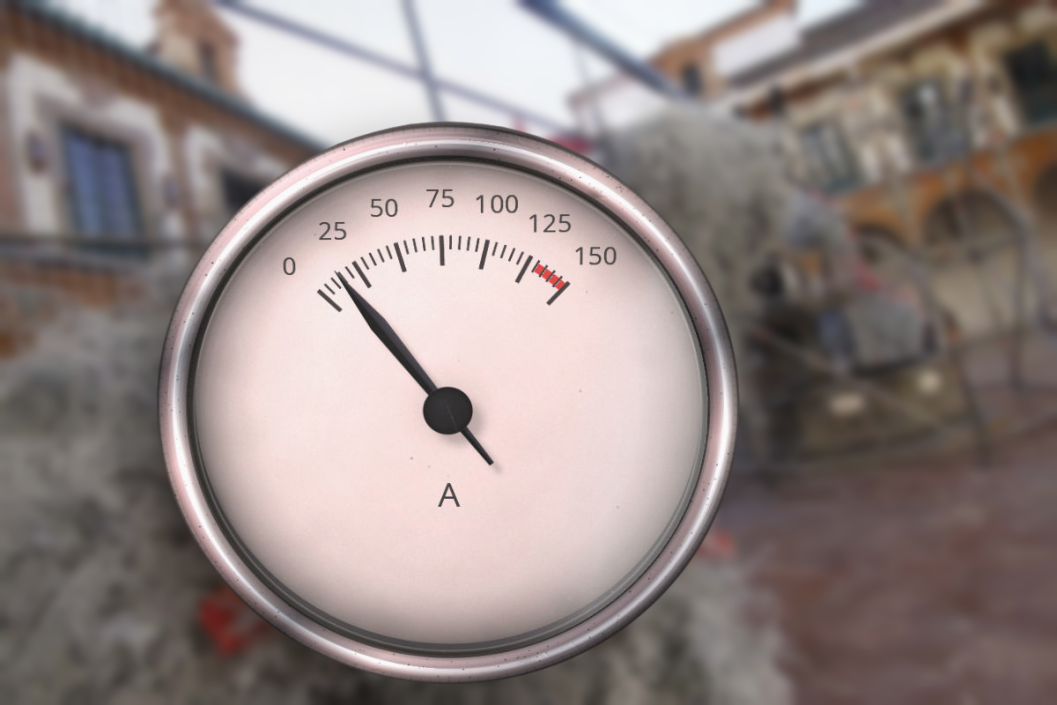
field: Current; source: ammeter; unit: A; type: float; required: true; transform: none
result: 15 A
